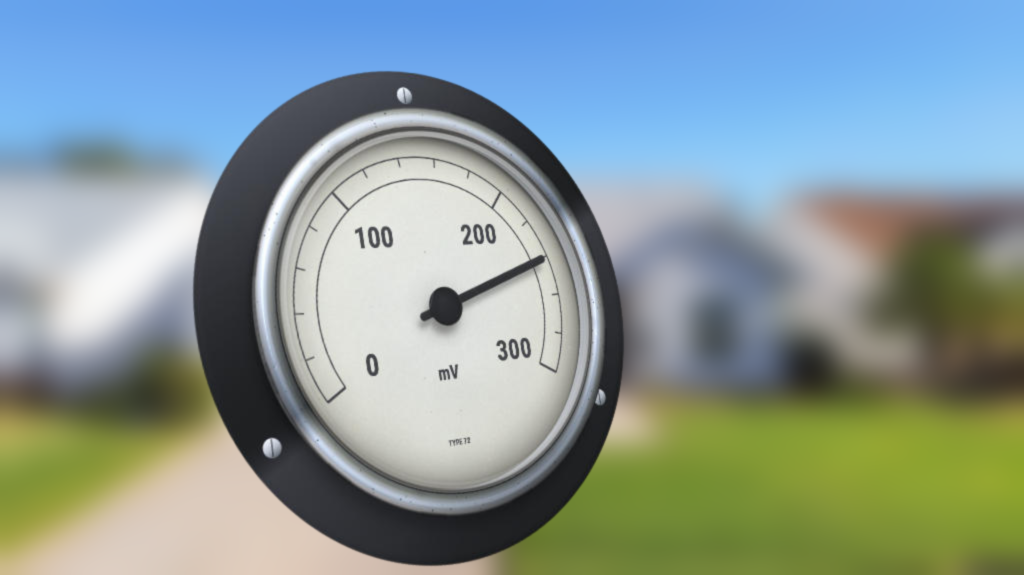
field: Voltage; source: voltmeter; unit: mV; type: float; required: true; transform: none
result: 240 mV
